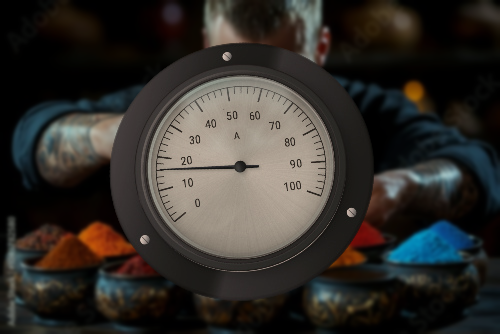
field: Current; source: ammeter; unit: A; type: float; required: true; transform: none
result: 16 A
